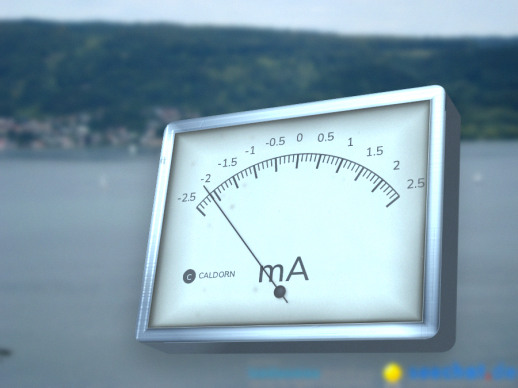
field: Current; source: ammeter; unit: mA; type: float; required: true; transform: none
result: -2.1 mA
